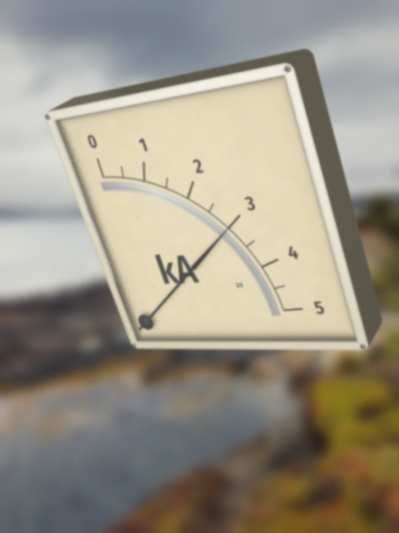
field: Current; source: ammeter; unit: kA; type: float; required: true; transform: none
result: 3 kA
